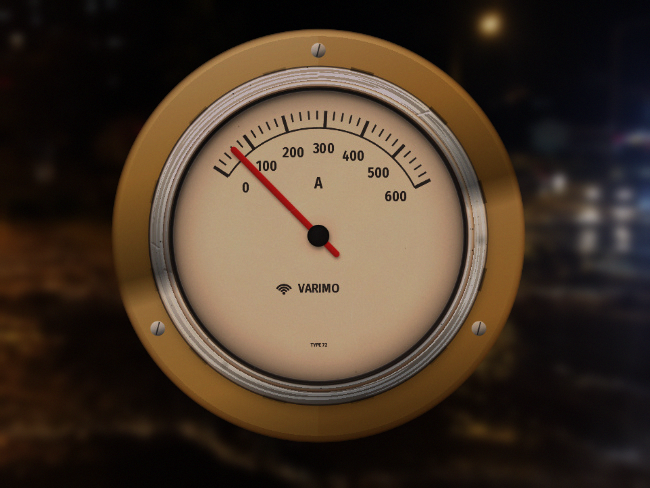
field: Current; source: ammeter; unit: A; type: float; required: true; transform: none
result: 60 A
